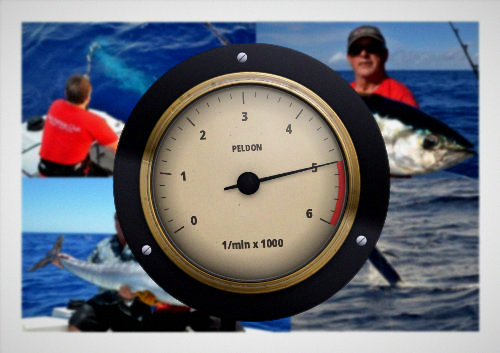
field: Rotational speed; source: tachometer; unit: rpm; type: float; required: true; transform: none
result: 5000 rpm
